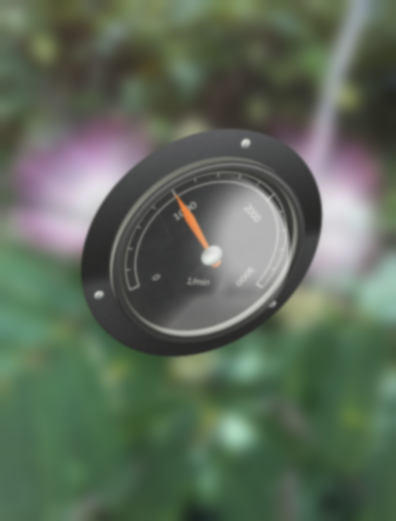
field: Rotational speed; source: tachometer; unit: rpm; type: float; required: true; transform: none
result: 1000 rpm
